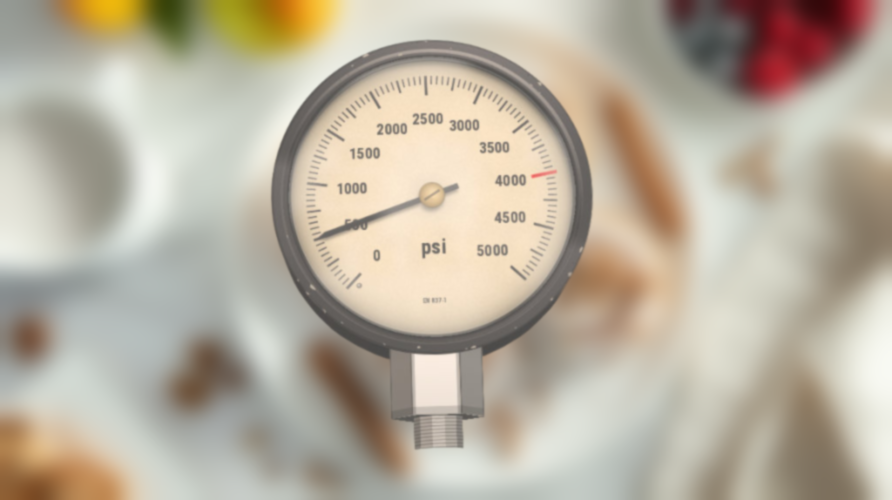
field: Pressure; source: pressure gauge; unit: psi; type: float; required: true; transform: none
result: 500 psi
